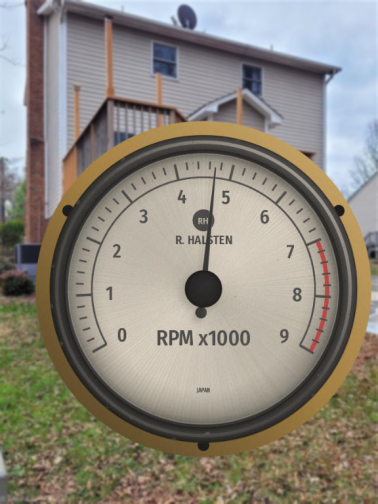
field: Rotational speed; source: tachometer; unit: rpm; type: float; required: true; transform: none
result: 4700 rpm
